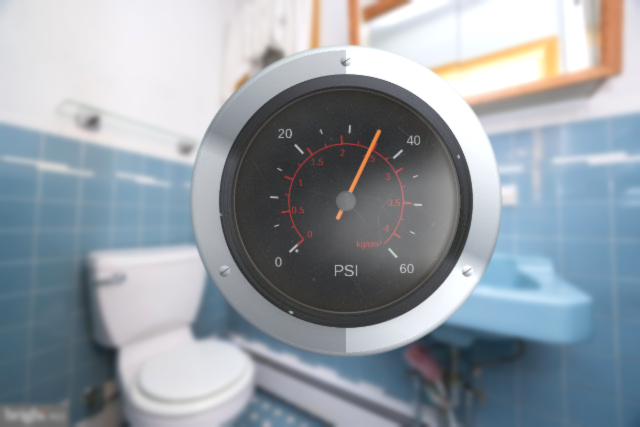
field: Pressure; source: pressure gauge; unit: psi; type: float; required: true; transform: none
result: 35 psi
